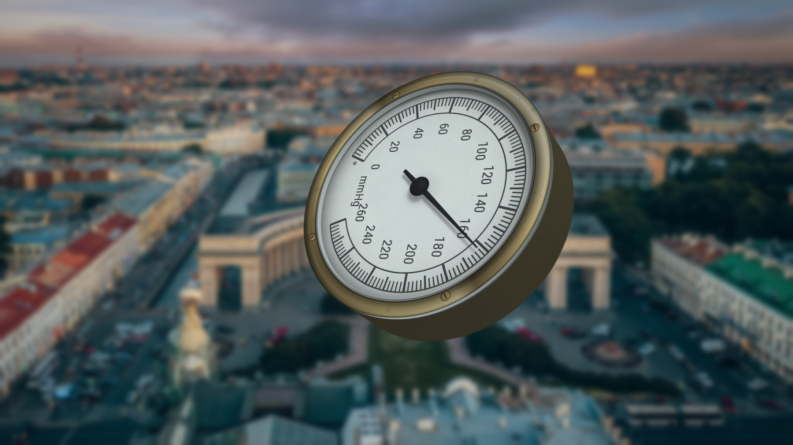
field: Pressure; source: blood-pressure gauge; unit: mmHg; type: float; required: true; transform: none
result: 162 mmHg
